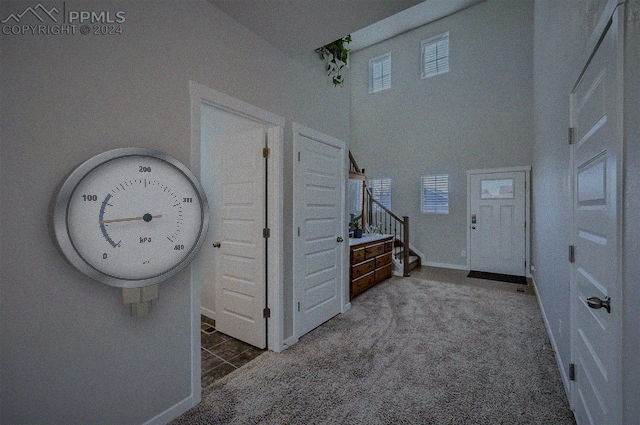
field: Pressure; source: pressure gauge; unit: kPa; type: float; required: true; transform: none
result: 60 kPa
